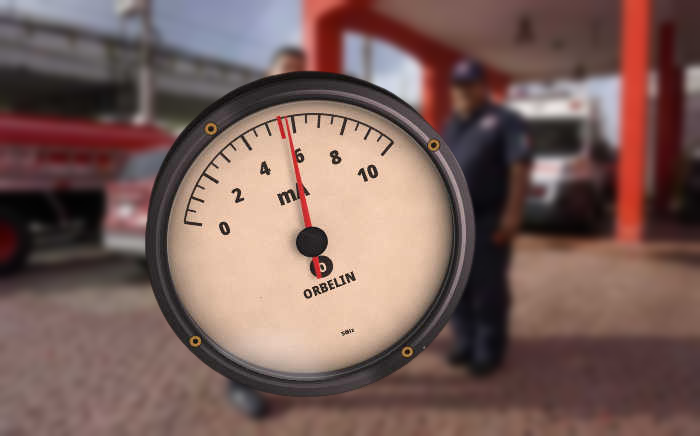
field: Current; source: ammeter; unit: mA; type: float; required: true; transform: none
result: 5.75 mA
